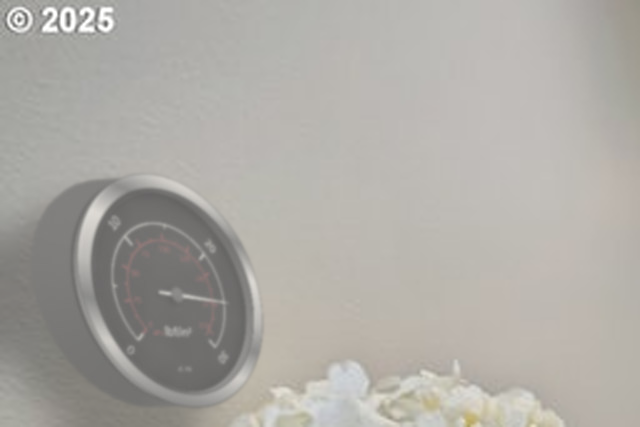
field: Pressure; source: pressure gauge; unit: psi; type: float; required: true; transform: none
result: 25 psi
